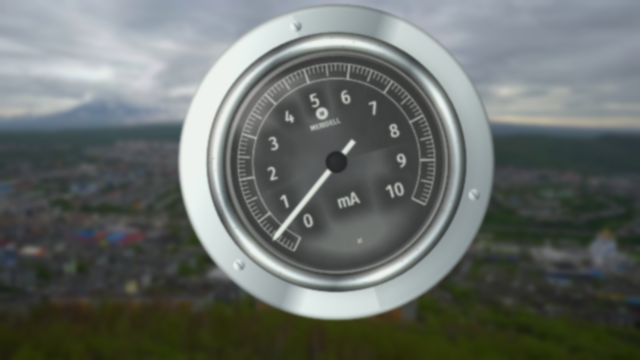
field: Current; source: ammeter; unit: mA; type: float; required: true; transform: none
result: 0.5 mA
